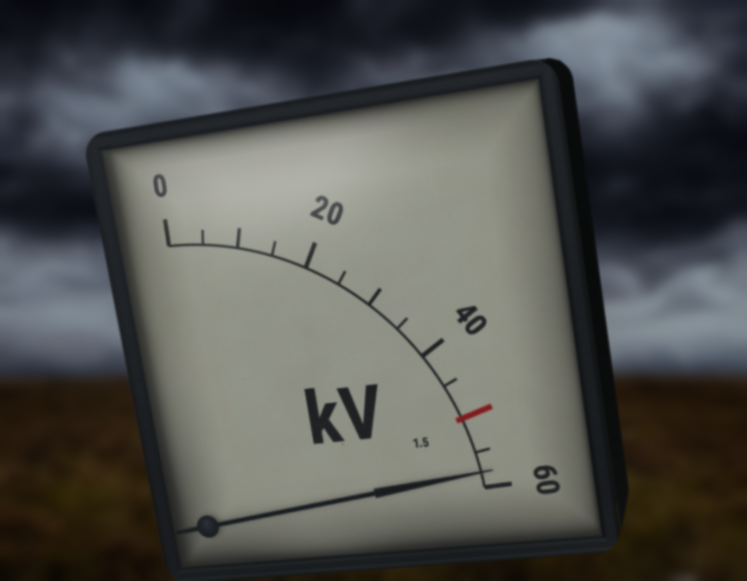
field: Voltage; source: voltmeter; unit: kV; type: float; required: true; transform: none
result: 57.5 kV
